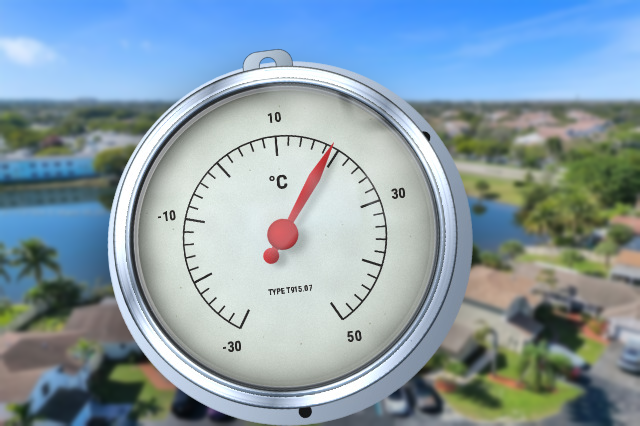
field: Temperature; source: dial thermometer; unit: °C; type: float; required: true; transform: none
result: 19 °C
